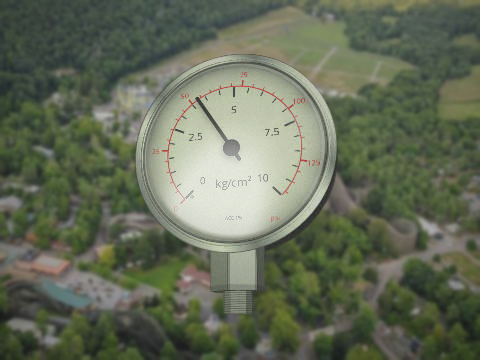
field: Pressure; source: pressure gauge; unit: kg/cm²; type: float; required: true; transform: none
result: 3.75 kg/cm²
